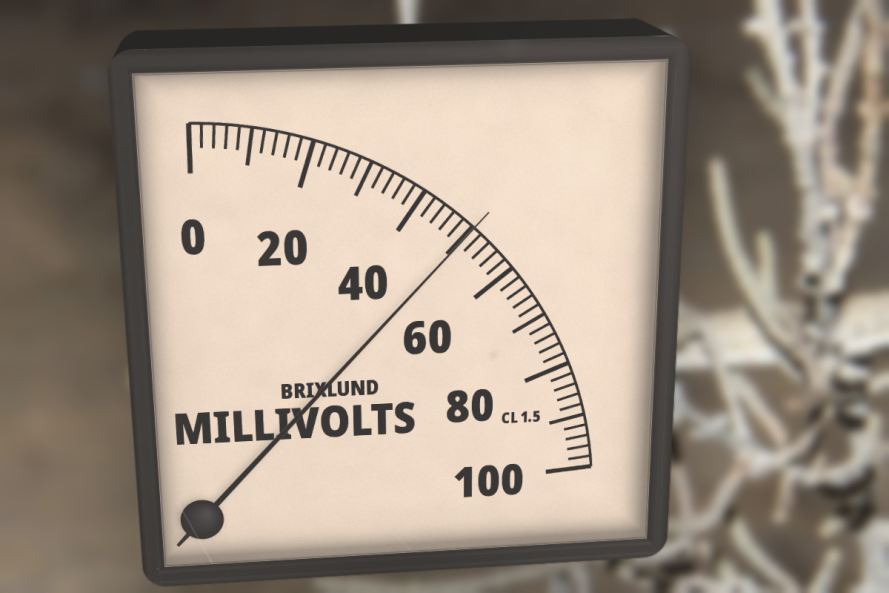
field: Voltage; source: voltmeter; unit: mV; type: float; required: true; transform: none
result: 50 mV
